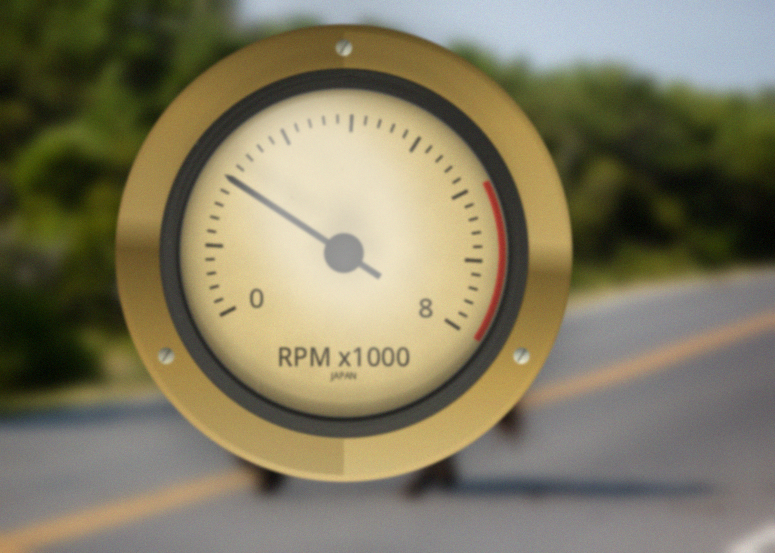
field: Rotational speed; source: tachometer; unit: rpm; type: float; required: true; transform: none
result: 2000 rpm
